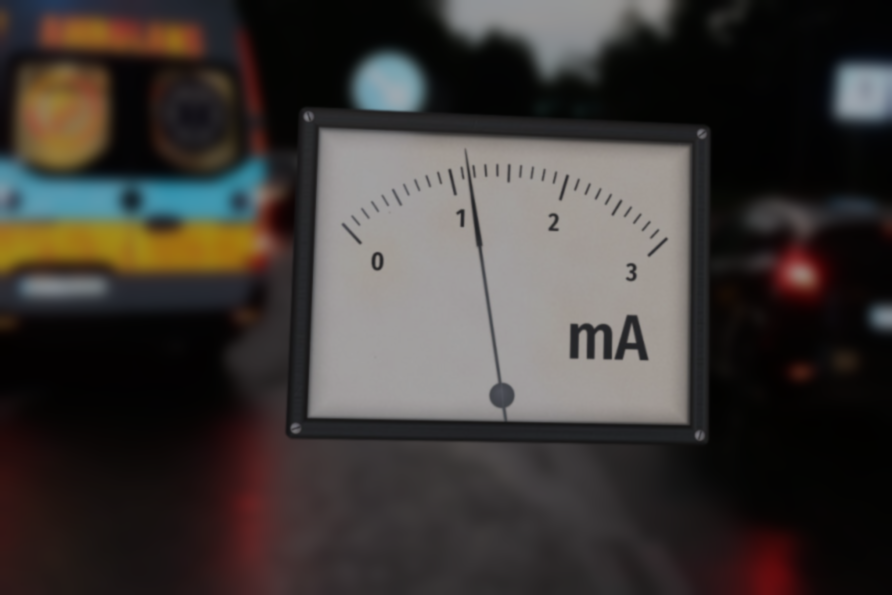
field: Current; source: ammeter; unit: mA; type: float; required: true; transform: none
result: 1.15 mA
